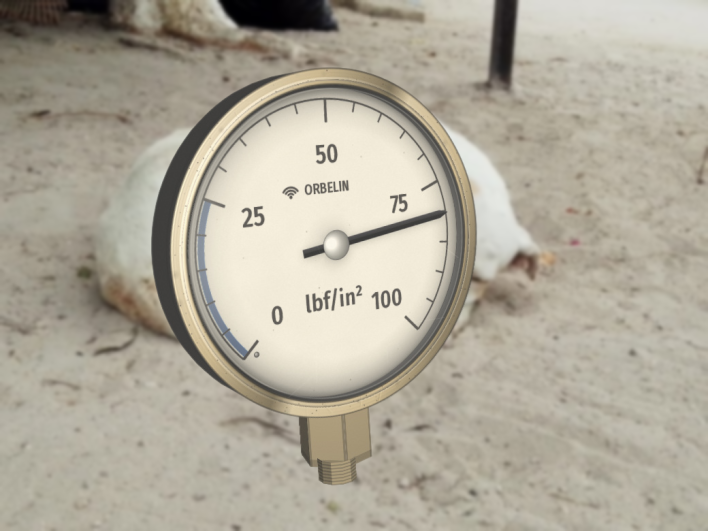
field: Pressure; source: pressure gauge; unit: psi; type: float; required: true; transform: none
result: 80 psi
